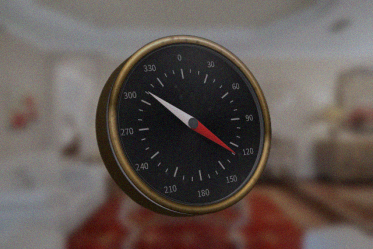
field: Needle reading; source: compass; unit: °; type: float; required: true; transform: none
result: 130 °
